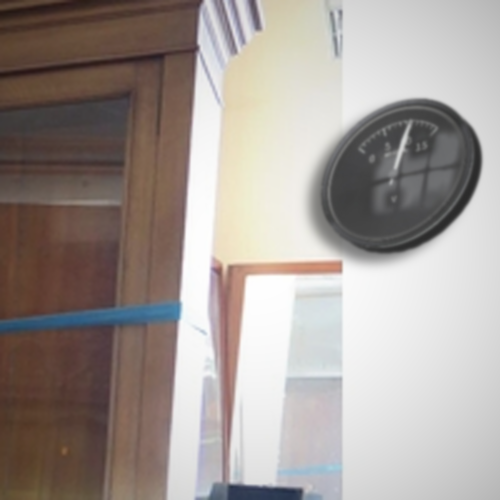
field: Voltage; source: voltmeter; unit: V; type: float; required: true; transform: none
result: 10 V
